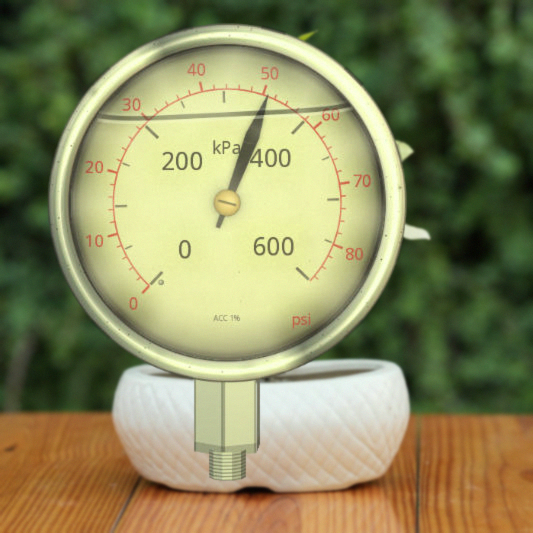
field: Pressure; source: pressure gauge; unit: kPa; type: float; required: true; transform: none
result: 350 kPa
